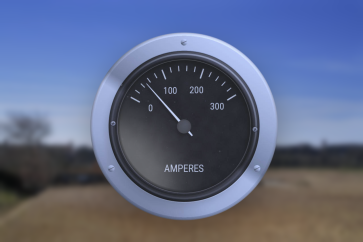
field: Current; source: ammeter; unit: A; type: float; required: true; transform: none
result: 50 A
